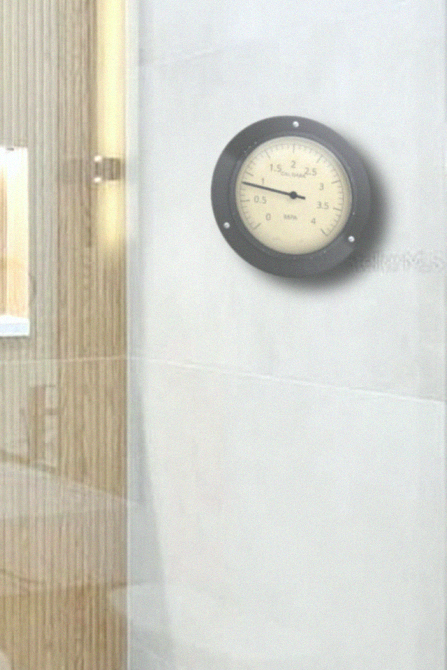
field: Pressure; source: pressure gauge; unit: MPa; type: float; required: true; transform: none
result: 0.8 MPa
